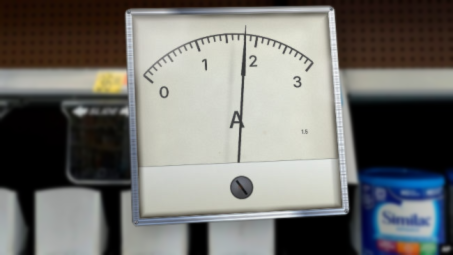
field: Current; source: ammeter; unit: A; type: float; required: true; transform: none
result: 1.8 A
